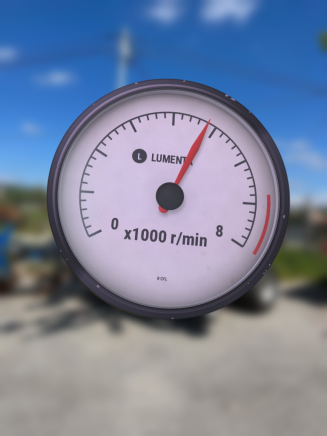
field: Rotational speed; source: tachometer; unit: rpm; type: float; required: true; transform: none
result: 4800 rpm
